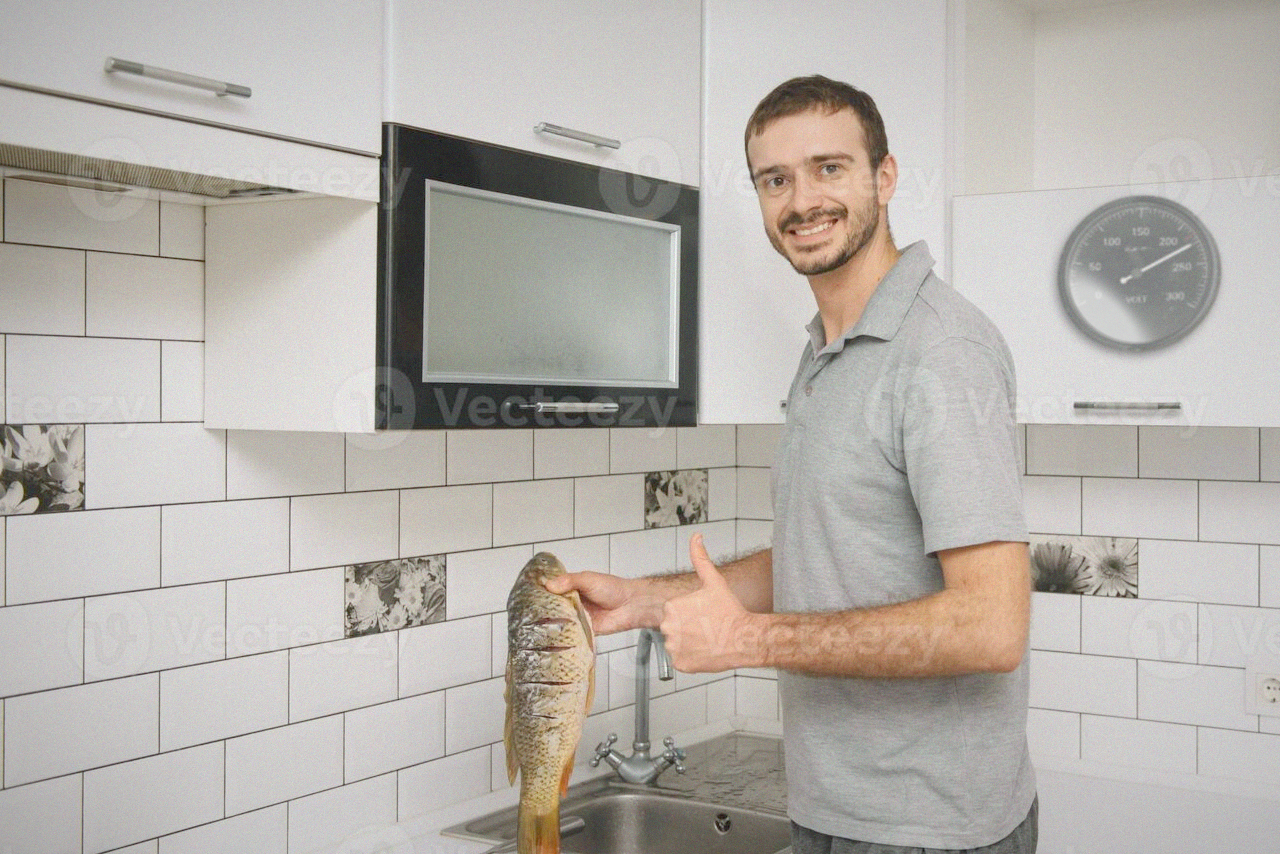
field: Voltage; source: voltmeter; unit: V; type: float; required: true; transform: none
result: 225 V
